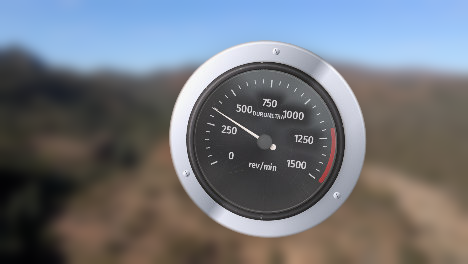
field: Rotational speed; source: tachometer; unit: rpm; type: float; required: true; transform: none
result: 350 rpm
